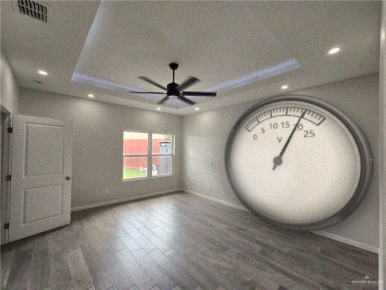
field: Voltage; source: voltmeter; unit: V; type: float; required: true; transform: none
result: 20 V
